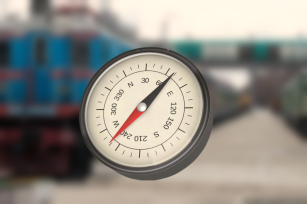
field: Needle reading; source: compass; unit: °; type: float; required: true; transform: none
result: 250 °
